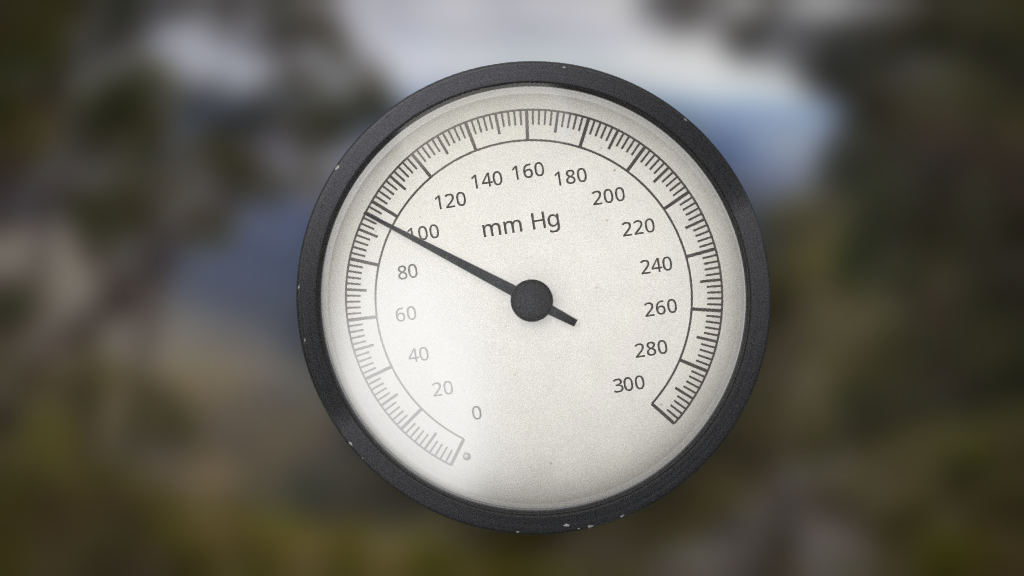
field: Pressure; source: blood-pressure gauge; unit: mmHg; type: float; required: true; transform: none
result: 96 mmHg
